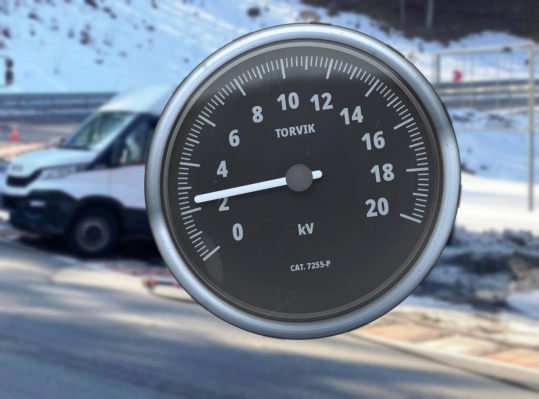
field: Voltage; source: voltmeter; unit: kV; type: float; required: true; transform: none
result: 2.4 kV
